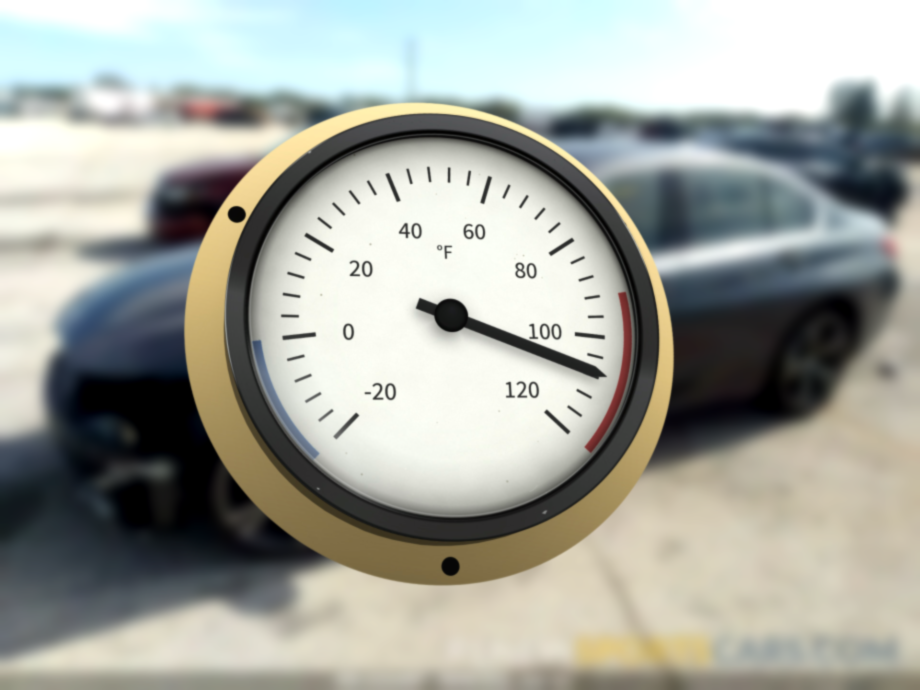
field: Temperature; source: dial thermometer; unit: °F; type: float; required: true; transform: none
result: 108 °F
